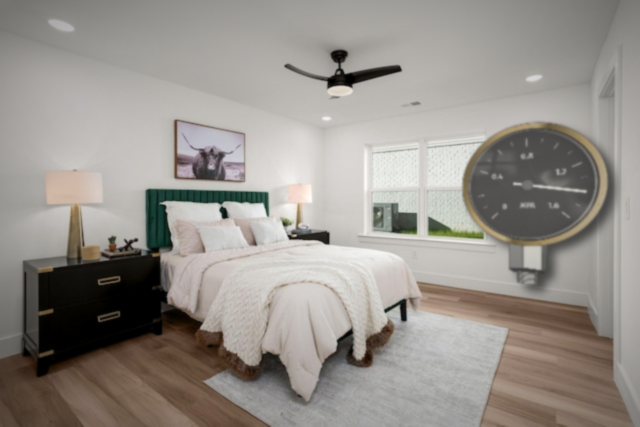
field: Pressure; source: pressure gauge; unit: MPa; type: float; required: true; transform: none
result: 1.4 MPa
